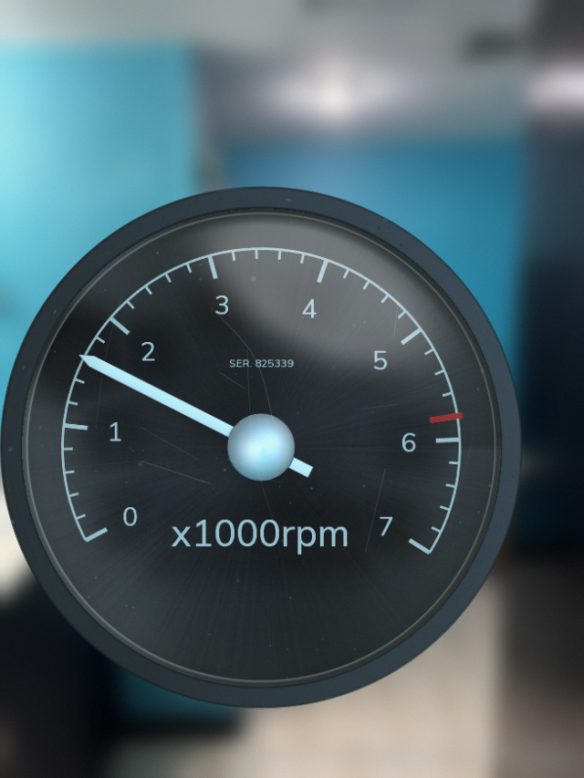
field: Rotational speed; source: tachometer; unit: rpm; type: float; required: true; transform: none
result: 1600 rpm
